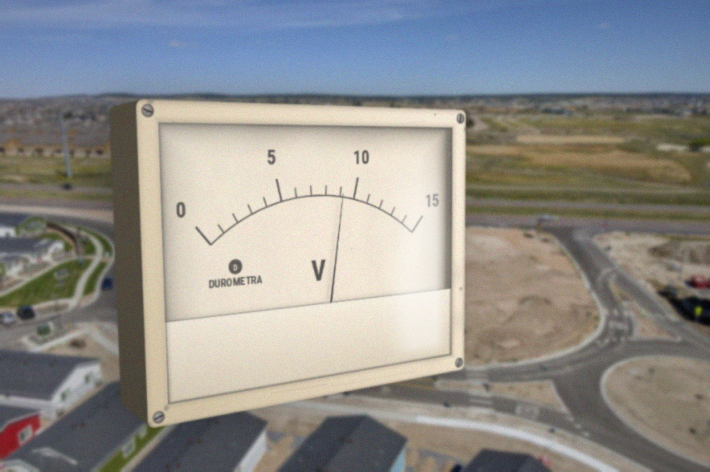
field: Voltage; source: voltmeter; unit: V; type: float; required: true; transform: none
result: 9 V
